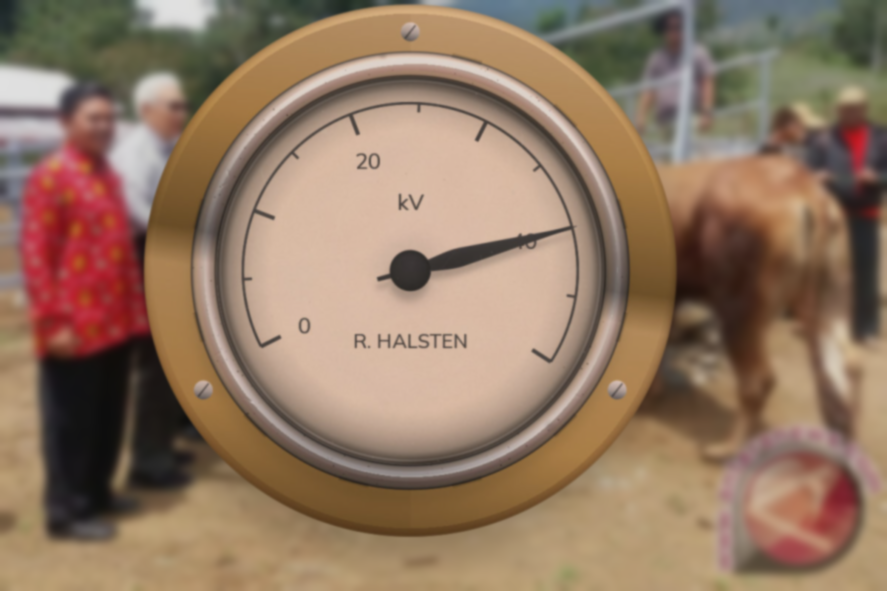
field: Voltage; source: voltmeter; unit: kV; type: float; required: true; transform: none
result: 40 kV
